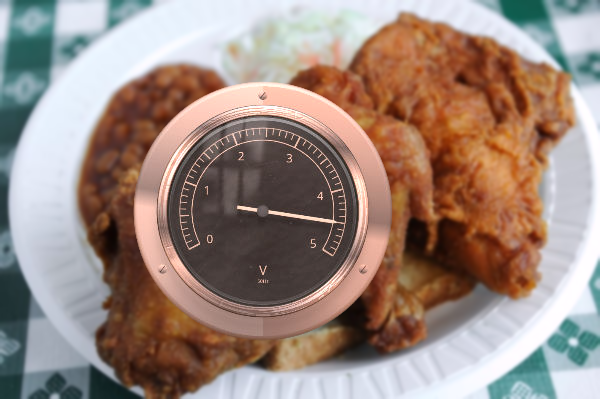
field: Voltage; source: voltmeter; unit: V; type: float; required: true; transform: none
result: 4.5 V
